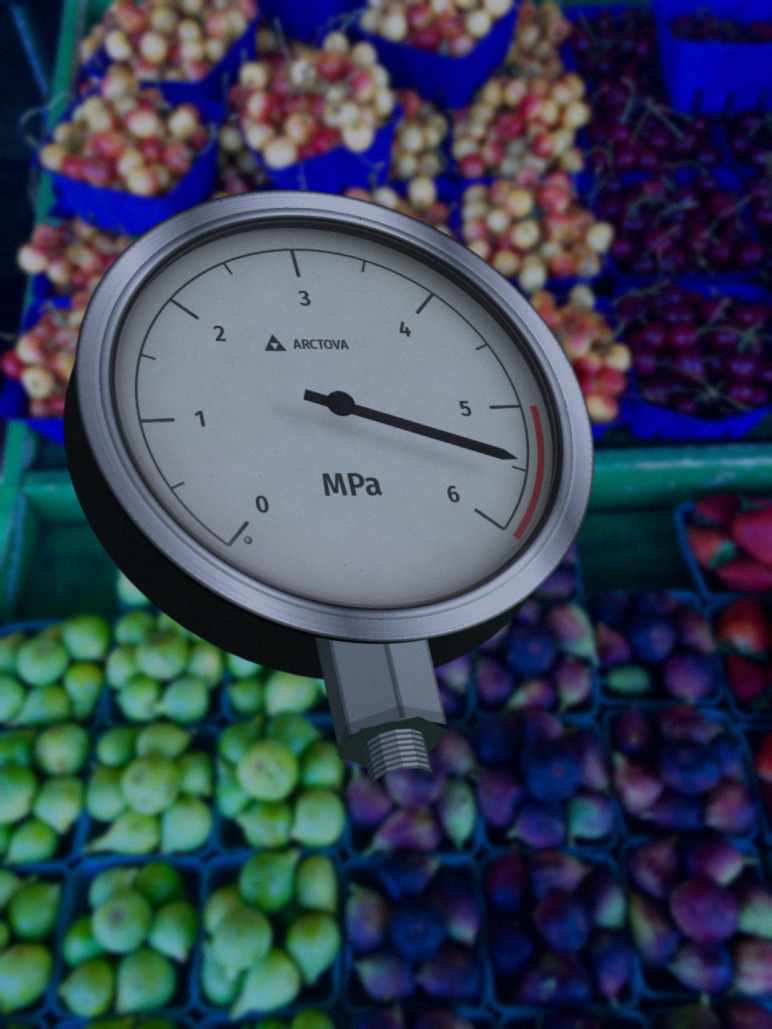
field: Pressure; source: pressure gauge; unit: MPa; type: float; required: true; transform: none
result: 5.5 MPa
